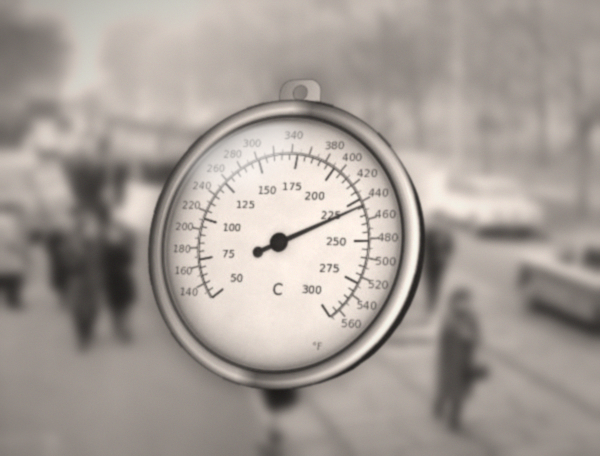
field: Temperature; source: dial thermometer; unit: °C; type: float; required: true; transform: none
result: 230 °C
